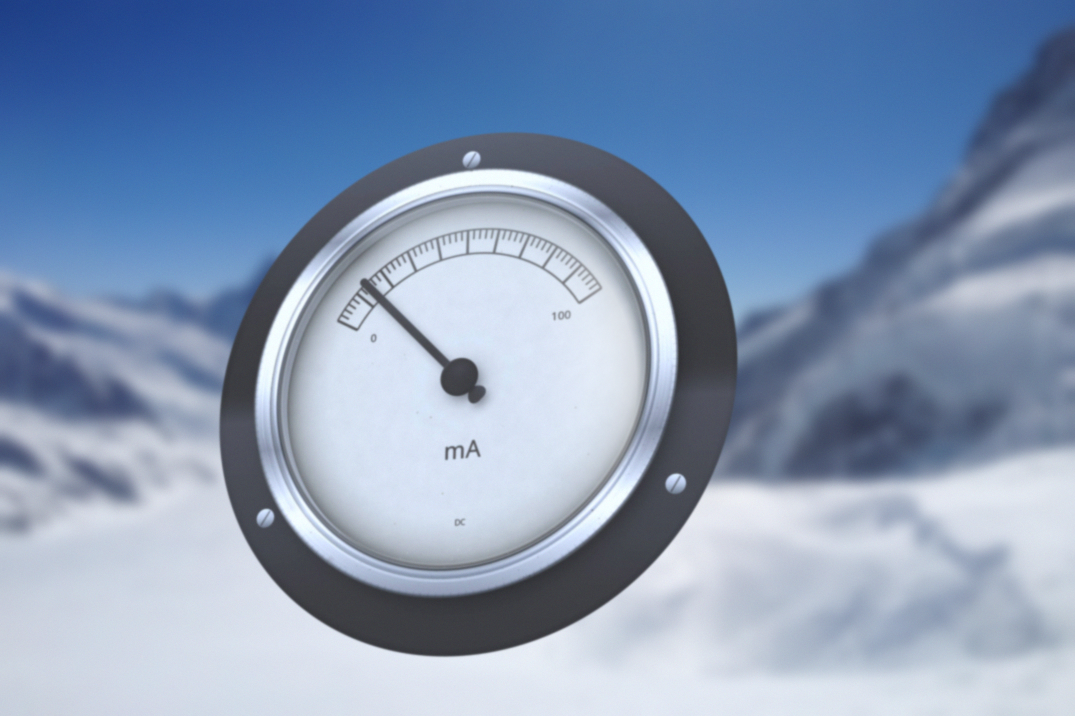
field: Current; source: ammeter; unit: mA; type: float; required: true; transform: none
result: 14 mA
